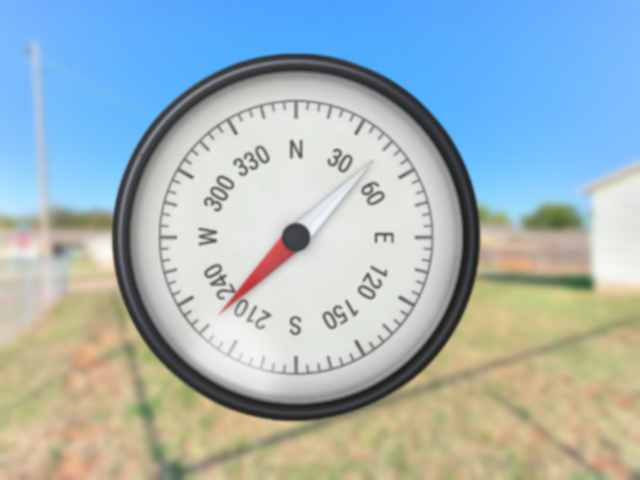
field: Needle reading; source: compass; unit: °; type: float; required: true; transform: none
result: 225 °
